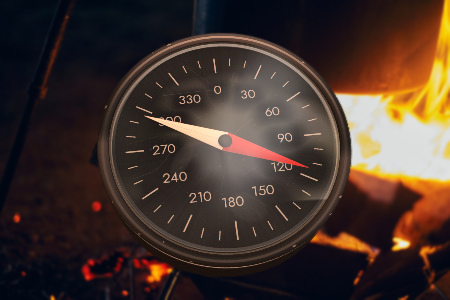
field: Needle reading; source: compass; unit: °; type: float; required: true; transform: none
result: 115 °
